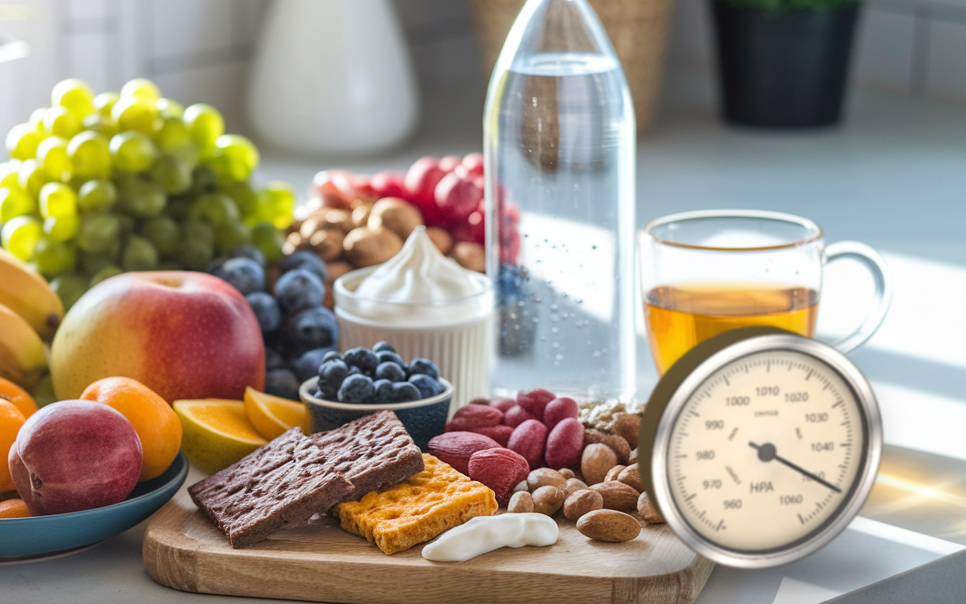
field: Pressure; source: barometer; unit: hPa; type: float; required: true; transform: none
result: 1050 hPa
